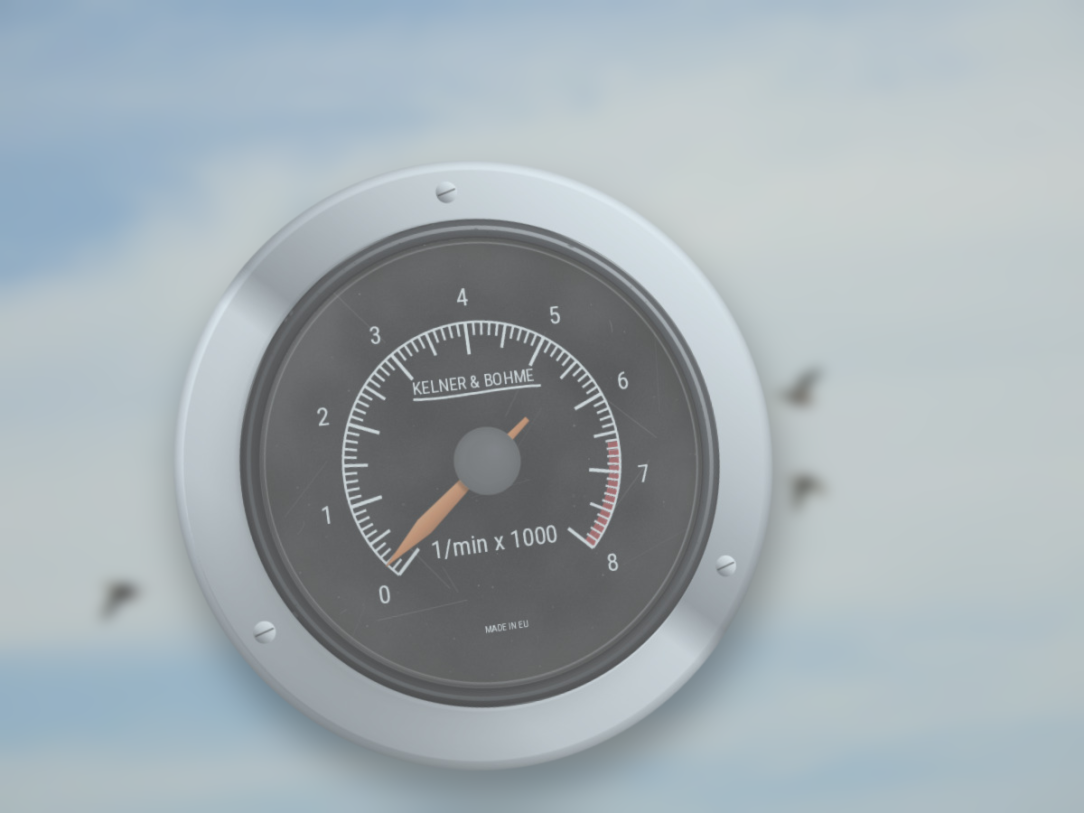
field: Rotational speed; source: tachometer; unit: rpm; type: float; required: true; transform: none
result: 200 rpm
